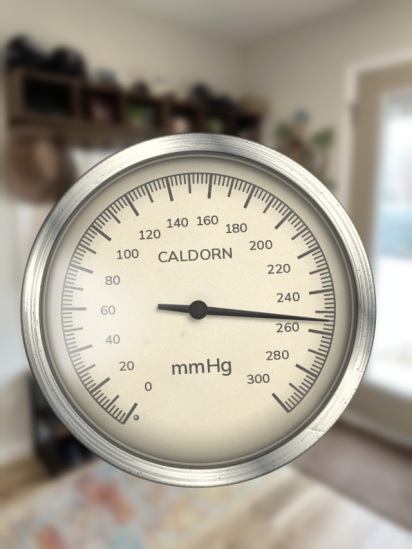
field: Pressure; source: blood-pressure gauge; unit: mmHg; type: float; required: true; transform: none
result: 254 mmHg
